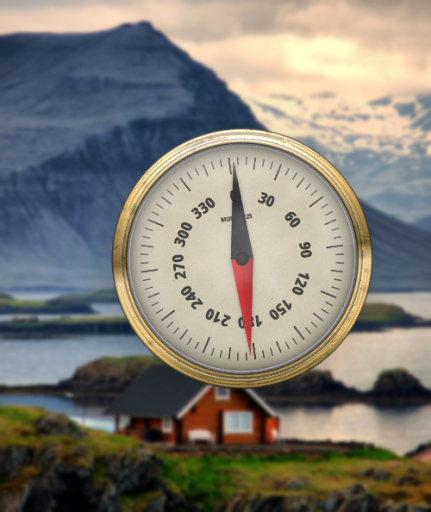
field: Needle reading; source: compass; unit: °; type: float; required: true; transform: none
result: 182.5 °
